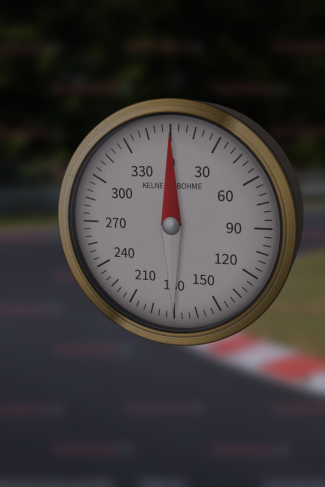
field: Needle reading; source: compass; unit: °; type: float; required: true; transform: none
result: 0 °
